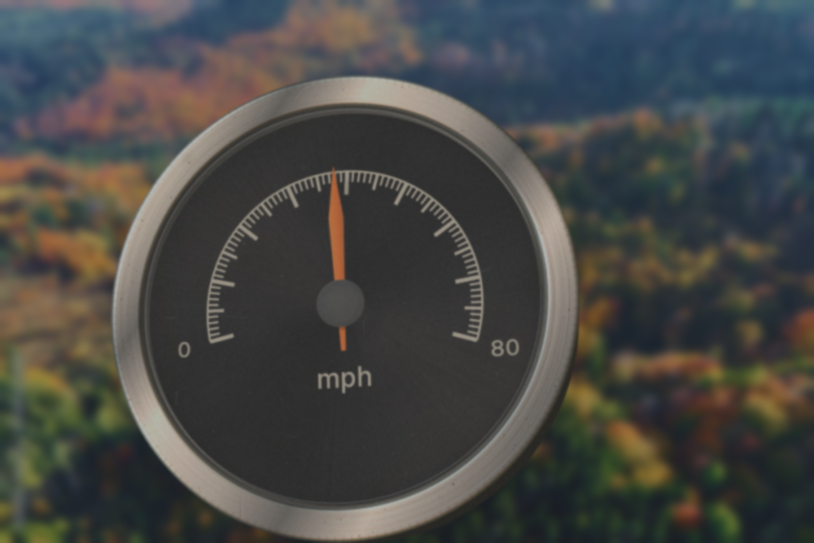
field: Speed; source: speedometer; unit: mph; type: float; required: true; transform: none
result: 38 mph
